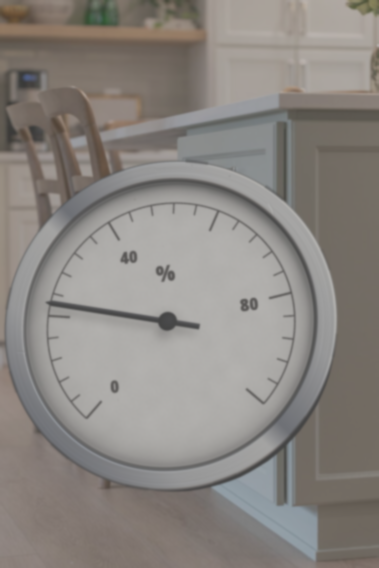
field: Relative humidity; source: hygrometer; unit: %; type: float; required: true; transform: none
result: 22 %
